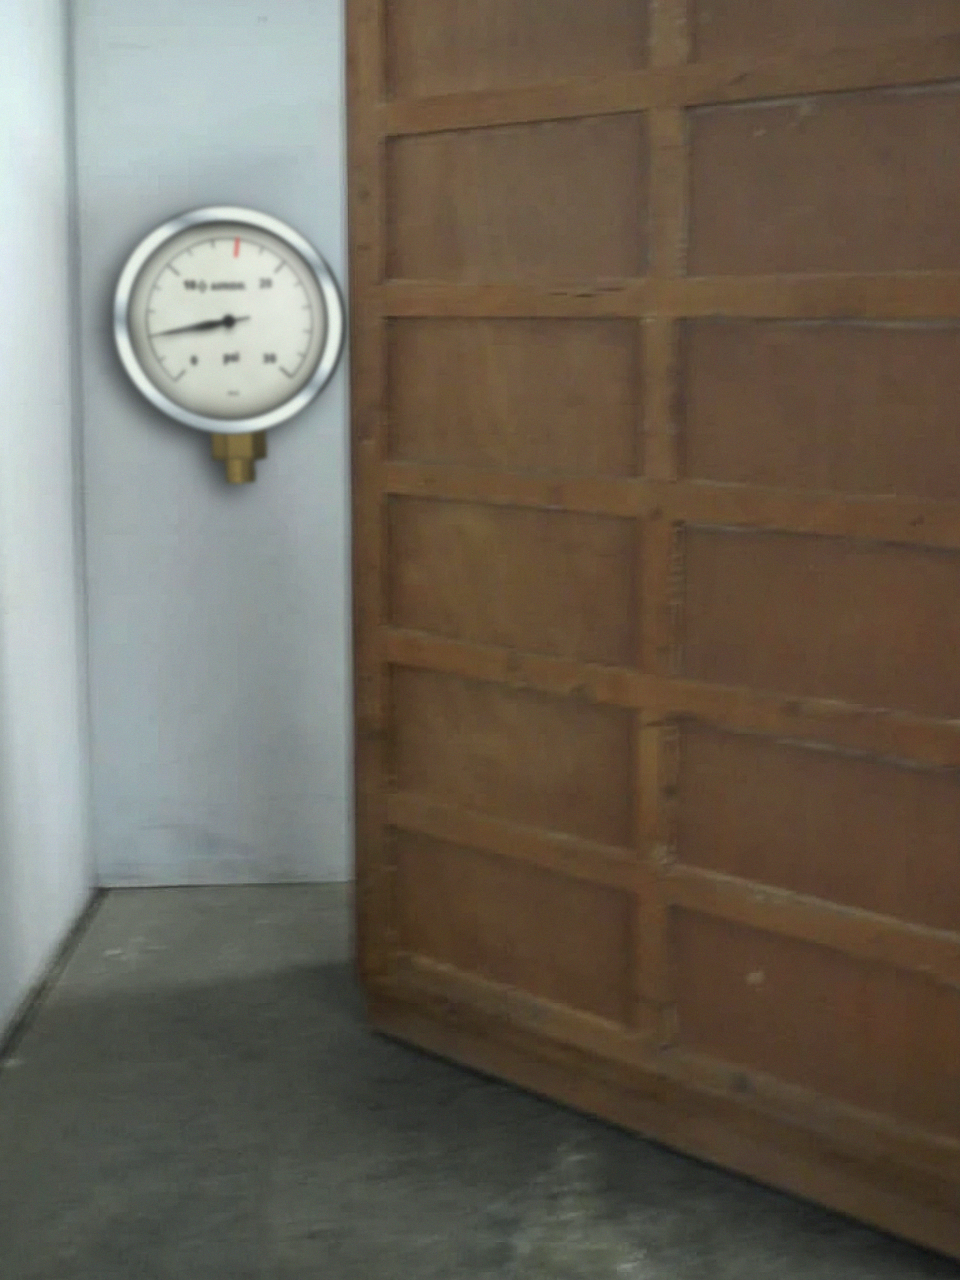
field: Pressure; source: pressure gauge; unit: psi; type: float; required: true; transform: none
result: 4 psi
